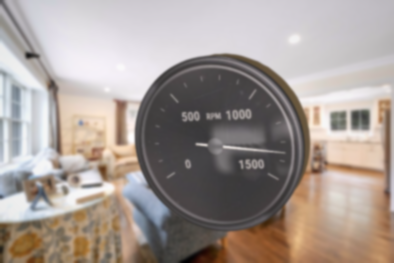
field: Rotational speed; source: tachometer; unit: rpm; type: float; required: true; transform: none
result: 1350 rpm
